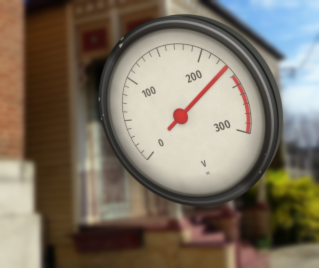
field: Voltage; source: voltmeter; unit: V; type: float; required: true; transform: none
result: 230 V
